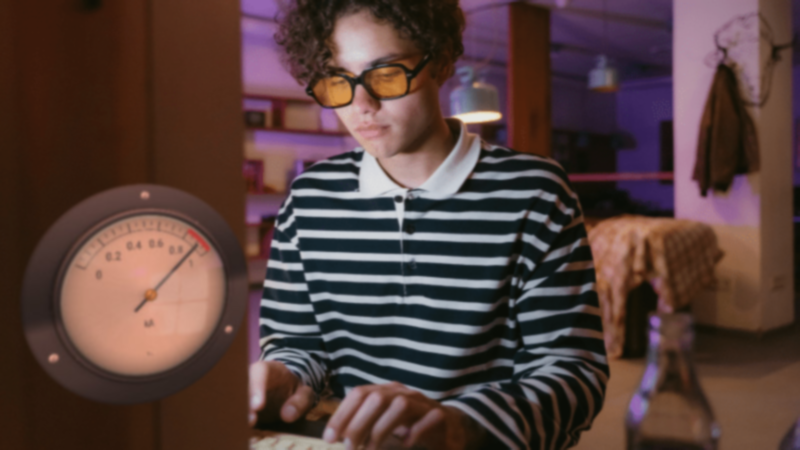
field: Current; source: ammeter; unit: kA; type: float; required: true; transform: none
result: 0.9 kA
